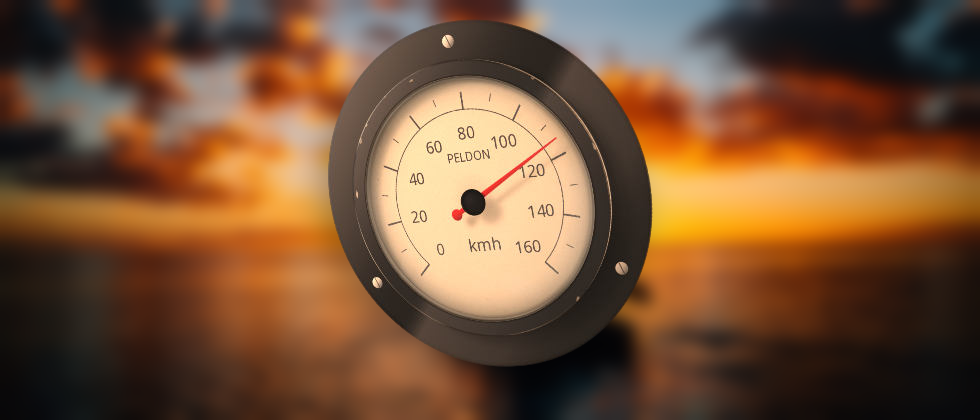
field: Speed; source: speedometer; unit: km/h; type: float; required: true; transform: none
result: 115 km/h
